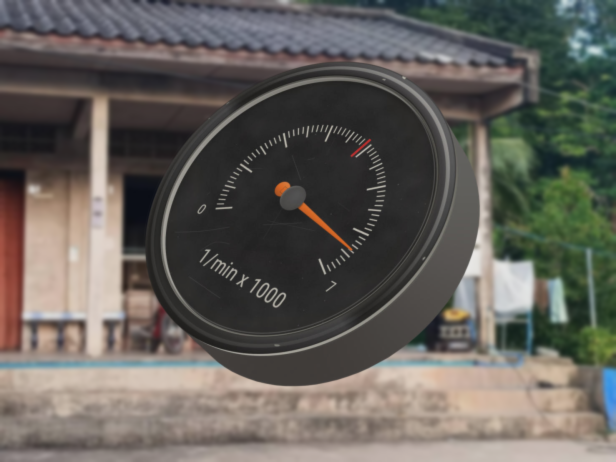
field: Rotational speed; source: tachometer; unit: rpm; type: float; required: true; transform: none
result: 6400 rpm
